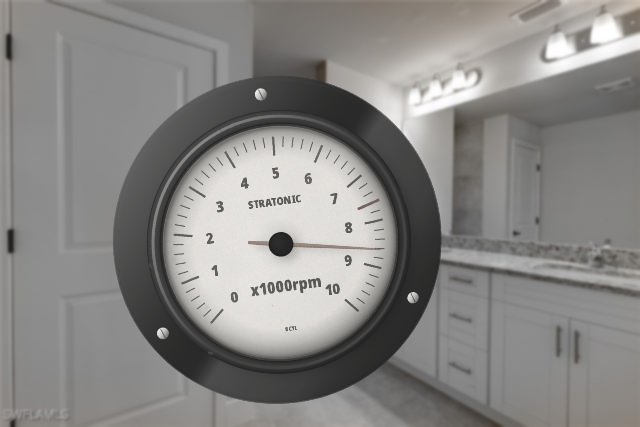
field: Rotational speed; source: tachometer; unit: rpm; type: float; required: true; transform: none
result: 8600 rpm
